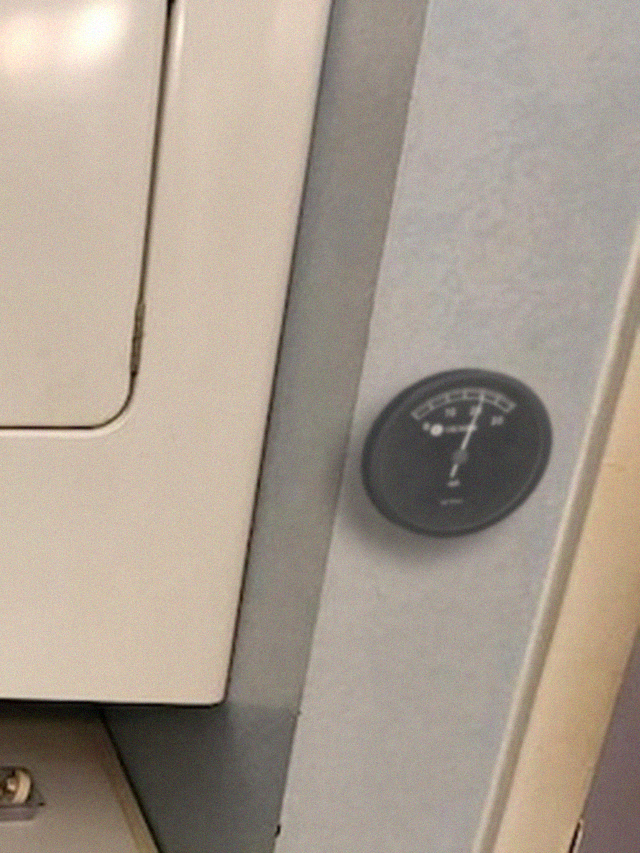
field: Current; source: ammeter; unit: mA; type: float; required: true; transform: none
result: 20 mA
